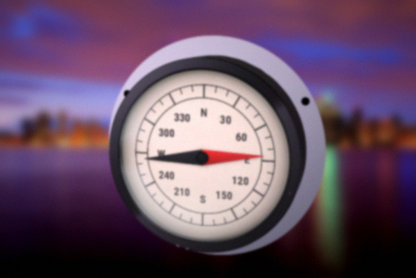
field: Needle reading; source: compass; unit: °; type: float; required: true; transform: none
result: 85 °
